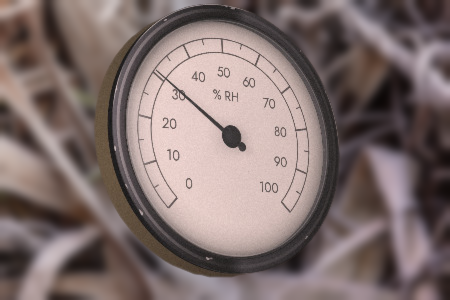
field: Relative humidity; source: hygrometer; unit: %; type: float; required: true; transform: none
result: 30 %
